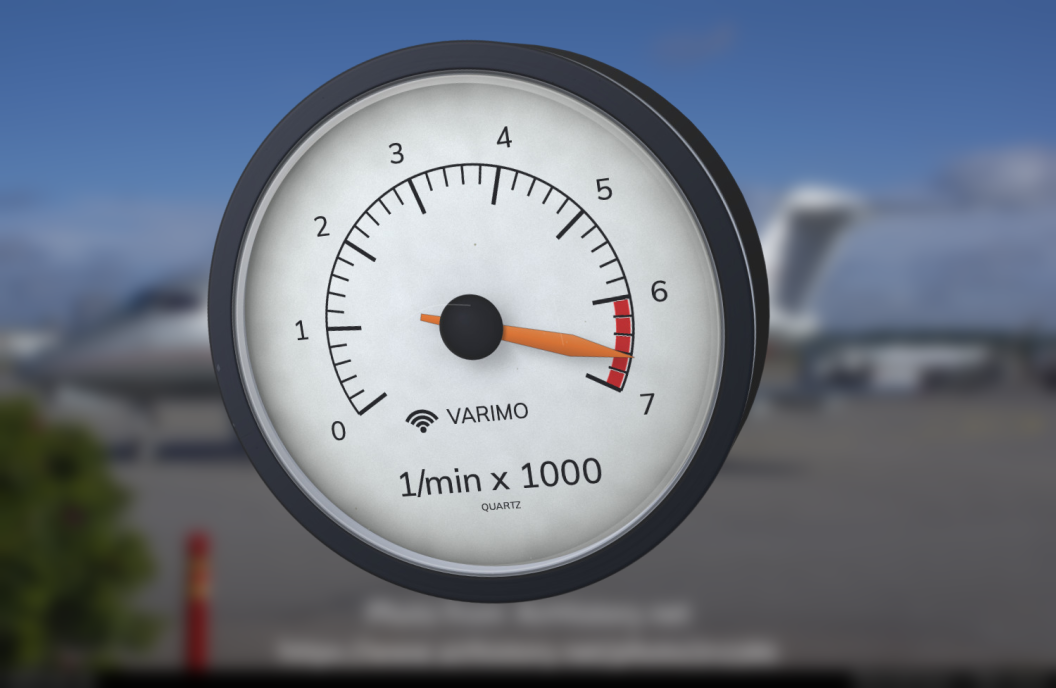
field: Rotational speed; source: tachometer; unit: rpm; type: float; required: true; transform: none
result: 6600 rpm
